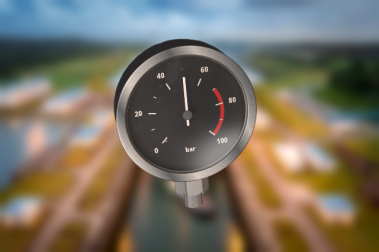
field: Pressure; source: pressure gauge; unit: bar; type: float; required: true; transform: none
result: 50 bar
